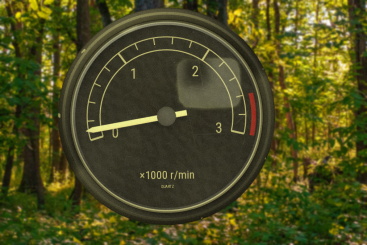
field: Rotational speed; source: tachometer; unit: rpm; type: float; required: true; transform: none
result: 100 rpm
